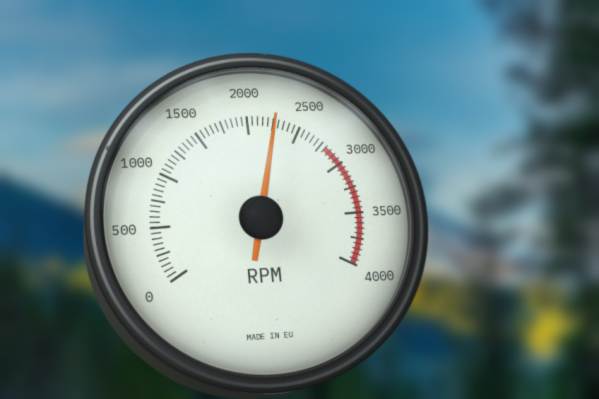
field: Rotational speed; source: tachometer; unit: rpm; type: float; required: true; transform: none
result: 2250 rpm
